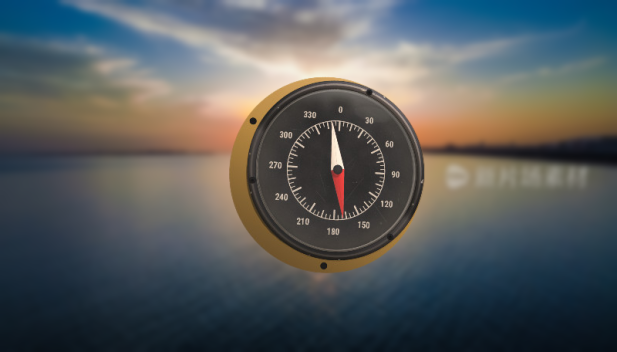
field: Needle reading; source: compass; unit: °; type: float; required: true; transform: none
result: 170 °
